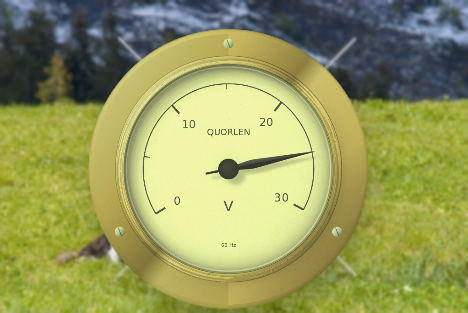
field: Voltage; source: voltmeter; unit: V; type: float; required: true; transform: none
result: 25 V
